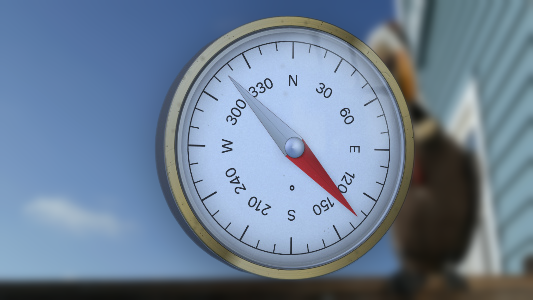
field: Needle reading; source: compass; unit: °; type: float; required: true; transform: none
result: 135 °
